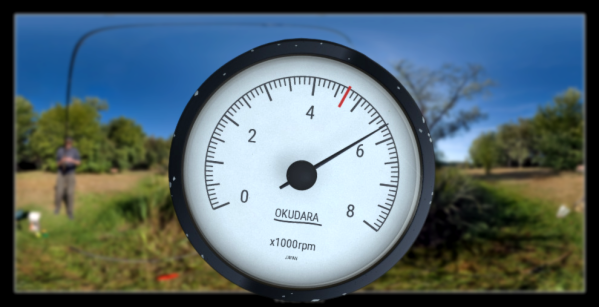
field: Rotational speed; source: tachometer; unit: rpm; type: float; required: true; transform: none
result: 5700 rpm
